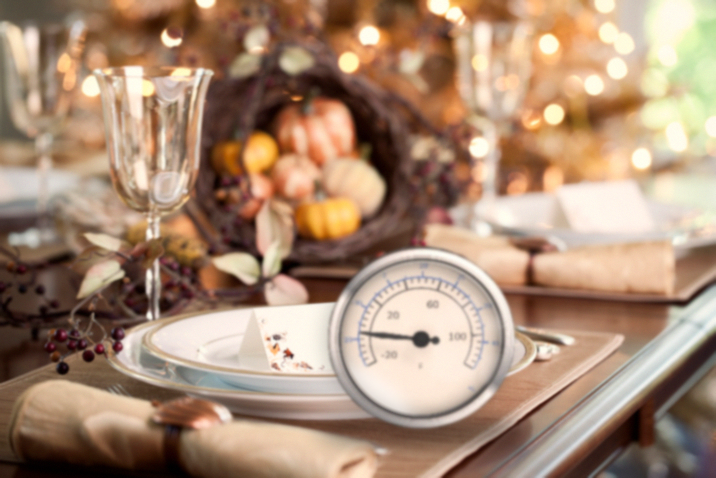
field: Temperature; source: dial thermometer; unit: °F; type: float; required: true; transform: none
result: 0 °F
